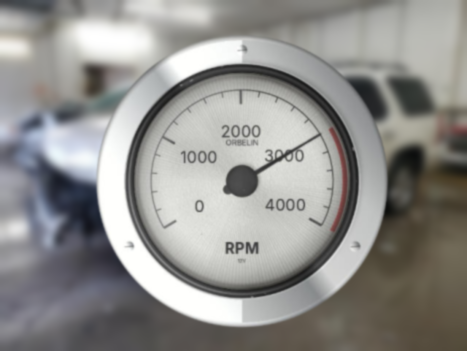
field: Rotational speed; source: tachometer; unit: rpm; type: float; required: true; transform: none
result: 3000 rpm
